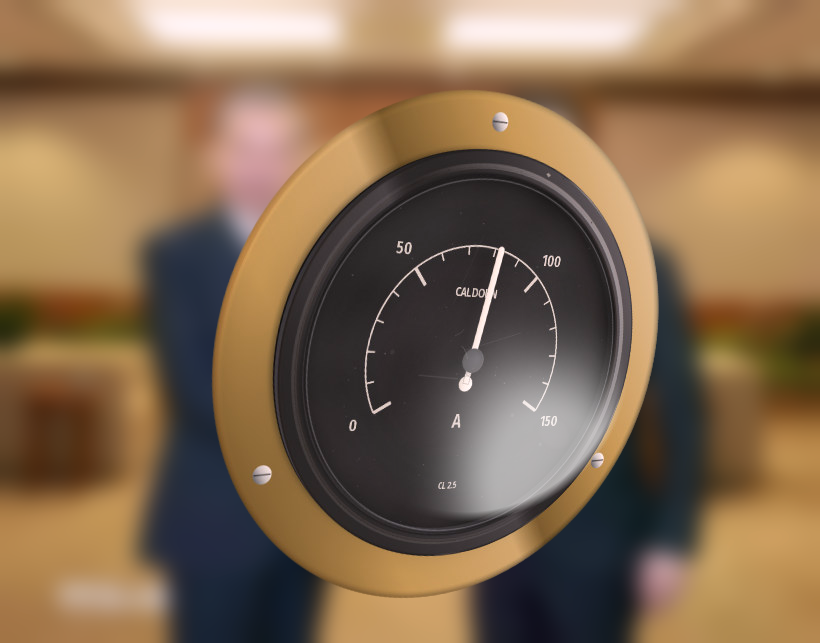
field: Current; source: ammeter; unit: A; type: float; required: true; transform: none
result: 80 A
